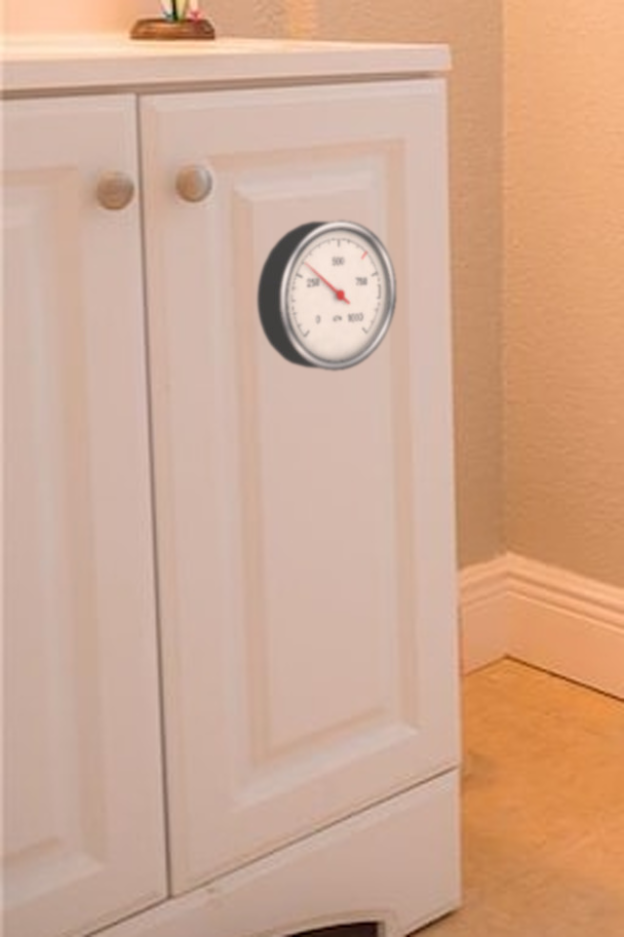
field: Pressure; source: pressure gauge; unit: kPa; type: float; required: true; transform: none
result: 300 kPa
